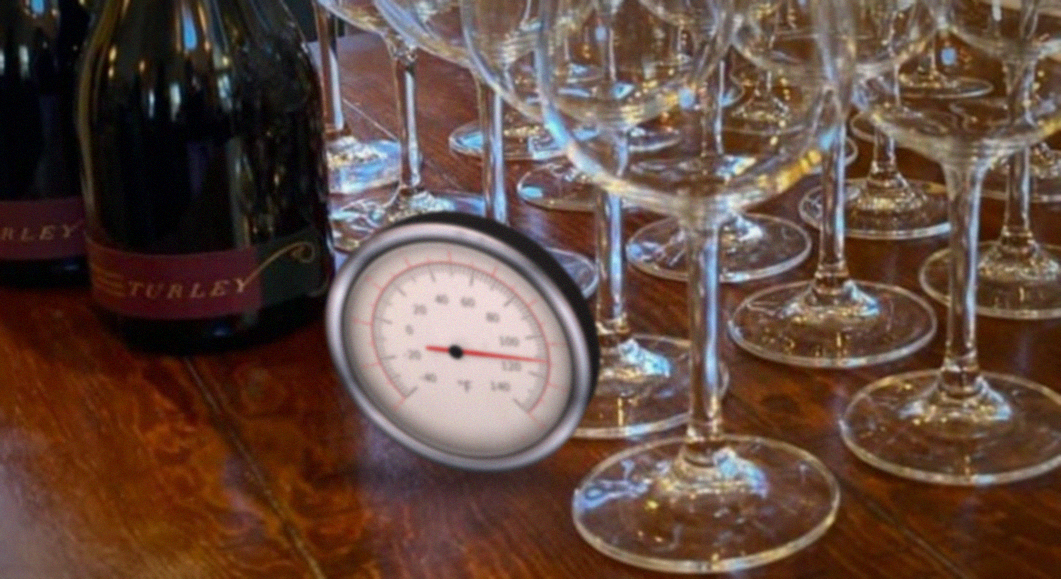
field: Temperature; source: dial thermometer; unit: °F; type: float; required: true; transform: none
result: 110 °F
